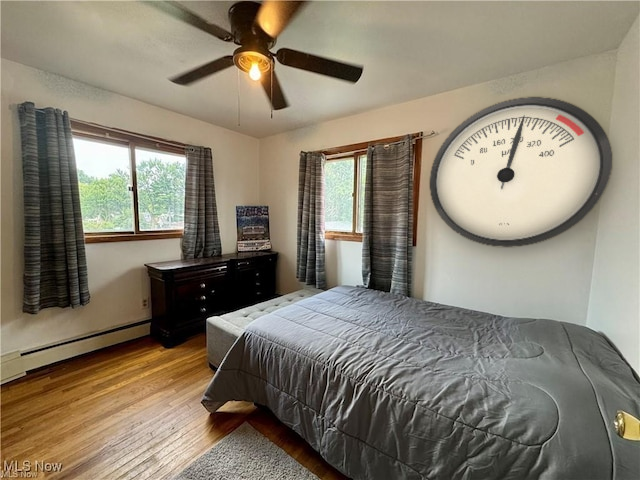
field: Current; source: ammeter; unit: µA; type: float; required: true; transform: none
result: 240 µA
